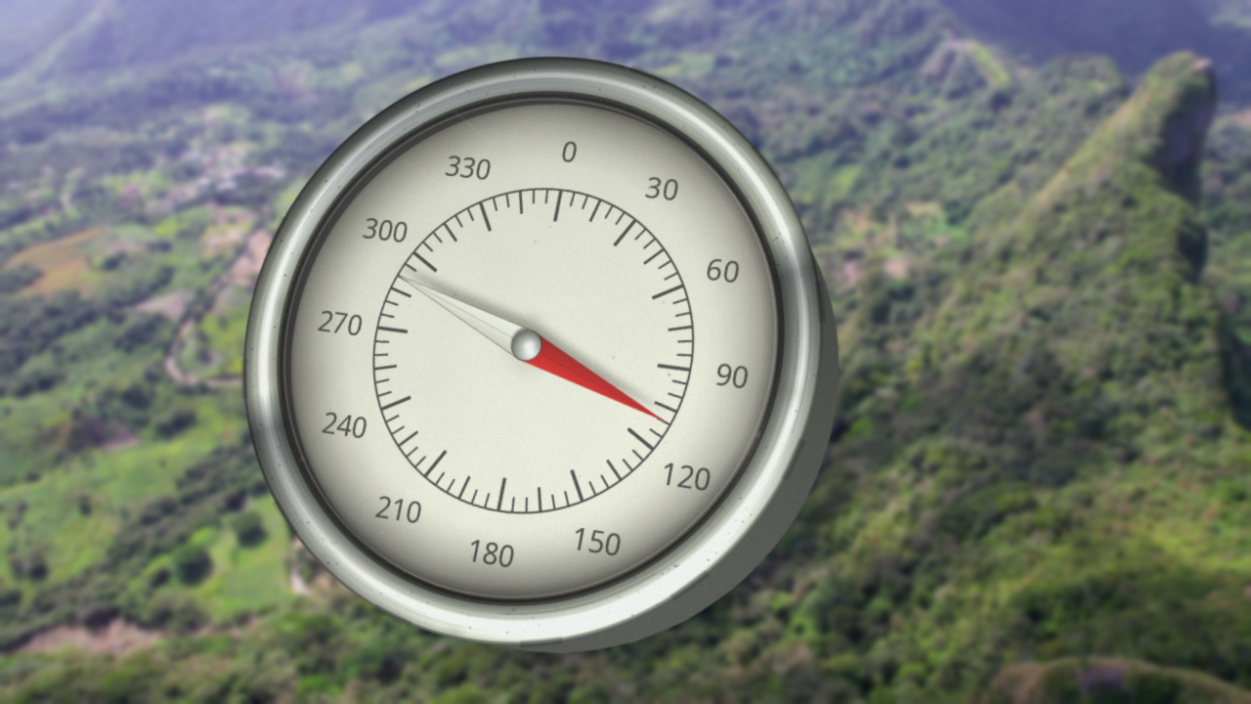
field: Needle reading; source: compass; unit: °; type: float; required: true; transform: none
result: 110 °
